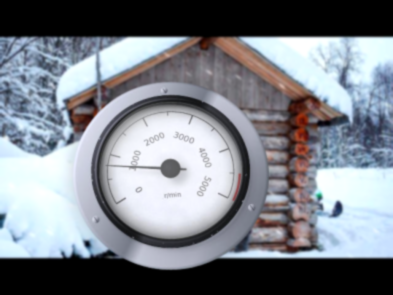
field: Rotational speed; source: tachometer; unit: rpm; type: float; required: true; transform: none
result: 750 rpm
